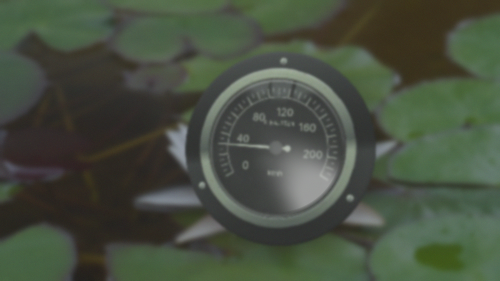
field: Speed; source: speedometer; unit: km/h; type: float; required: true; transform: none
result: 30 km/h
